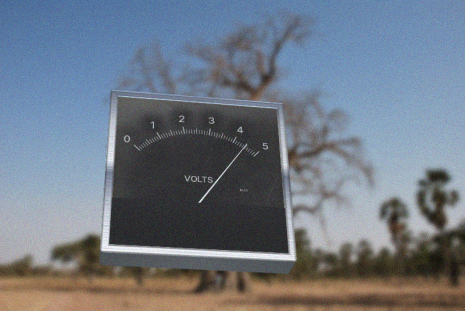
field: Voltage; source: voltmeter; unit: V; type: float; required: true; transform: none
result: 4.5 V
